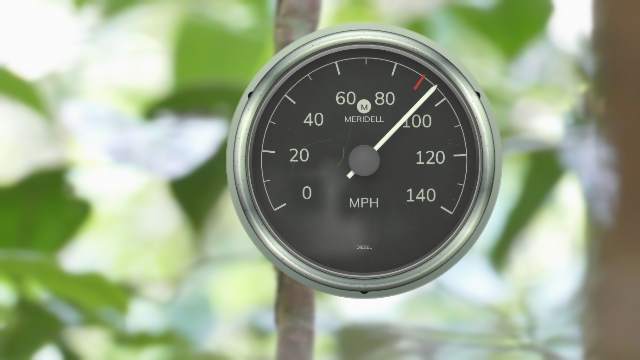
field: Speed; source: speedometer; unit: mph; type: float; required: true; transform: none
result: 95 mph
